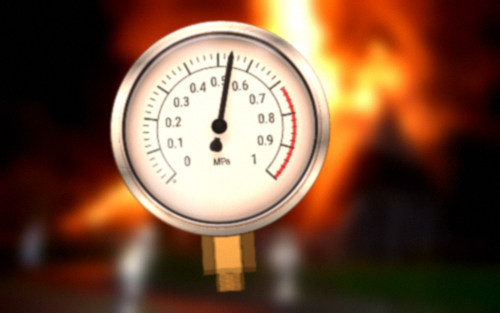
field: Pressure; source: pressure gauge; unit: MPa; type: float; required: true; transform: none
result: 0.54 MPa
